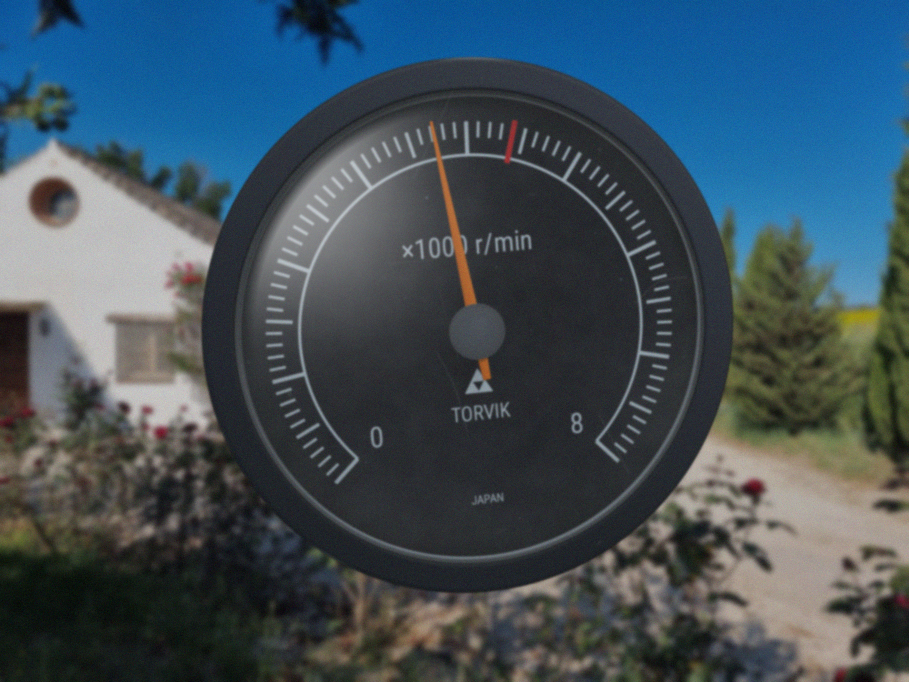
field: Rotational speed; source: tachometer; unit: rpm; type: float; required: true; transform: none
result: 3700 rpm
